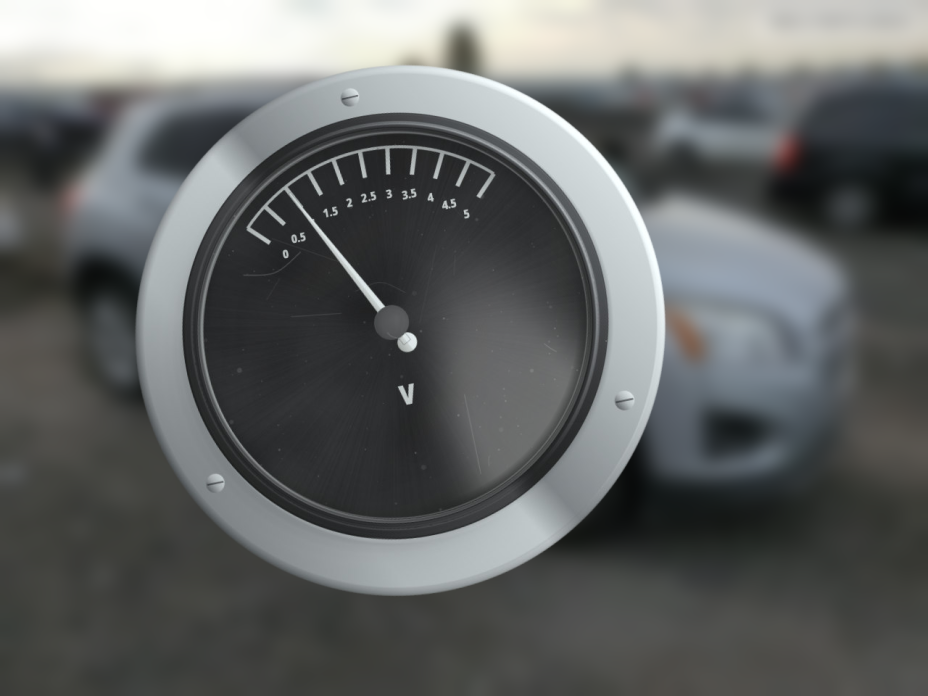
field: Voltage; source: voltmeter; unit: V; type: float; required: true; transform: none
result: 1 V
